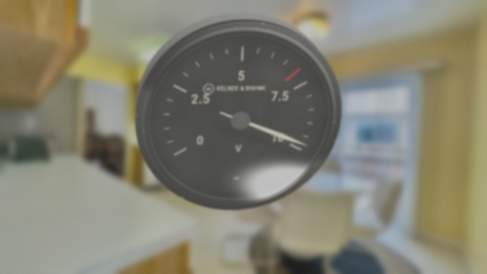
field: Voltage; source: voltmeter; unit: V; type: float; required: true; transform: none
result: 9.75 V
